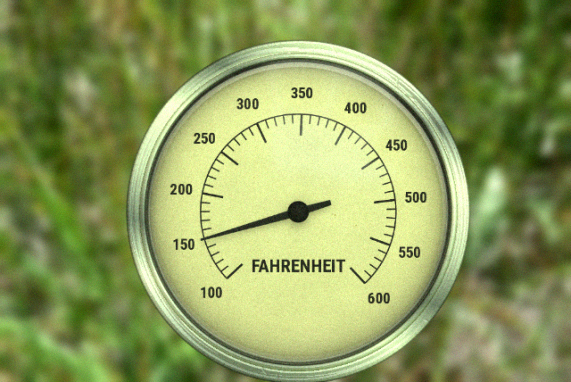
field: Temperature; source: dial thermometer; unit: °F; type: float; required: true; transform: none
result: 150 °F
